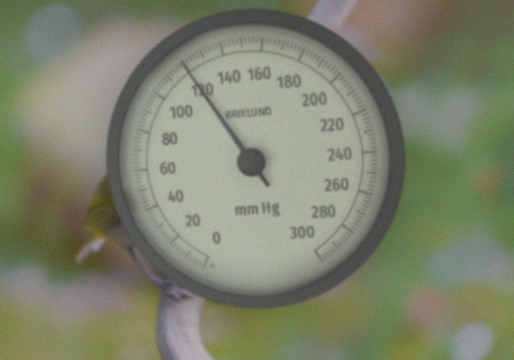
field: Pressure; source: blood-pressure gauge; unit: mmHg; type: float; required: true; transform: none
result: 120 mmHg
